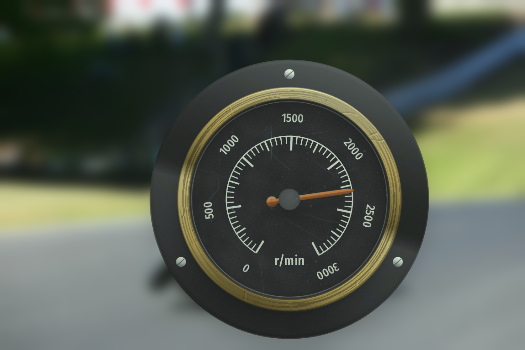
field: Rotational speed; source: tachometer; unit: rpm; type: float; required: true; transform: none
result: 2300 rpm
